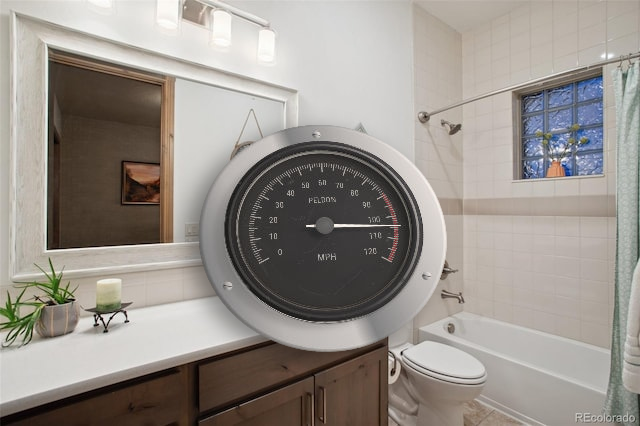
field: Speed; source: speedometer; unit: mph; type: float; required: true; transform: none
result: 105 mph
